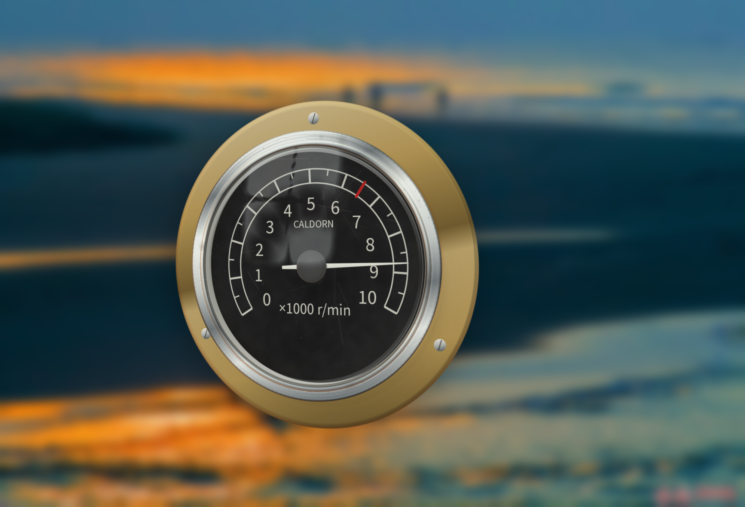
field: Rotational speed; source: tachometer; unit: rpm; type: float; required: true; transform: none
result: 8750 rpm
